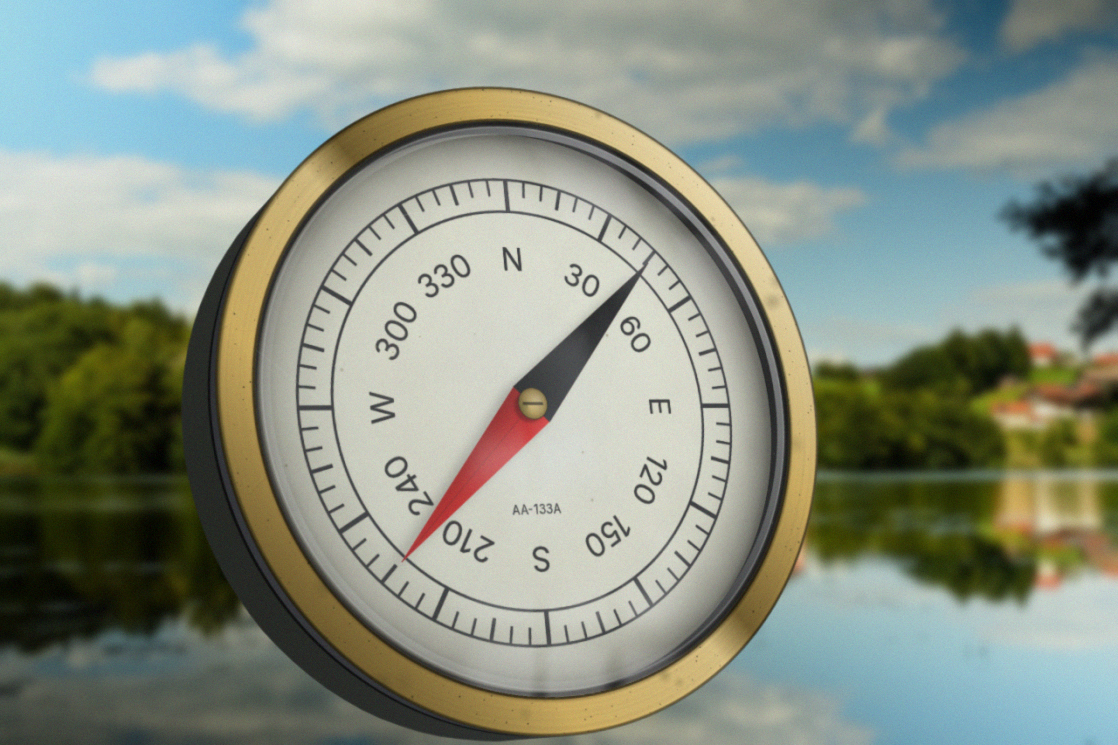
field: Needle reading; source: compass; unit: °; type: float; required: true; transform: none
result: 225 °
